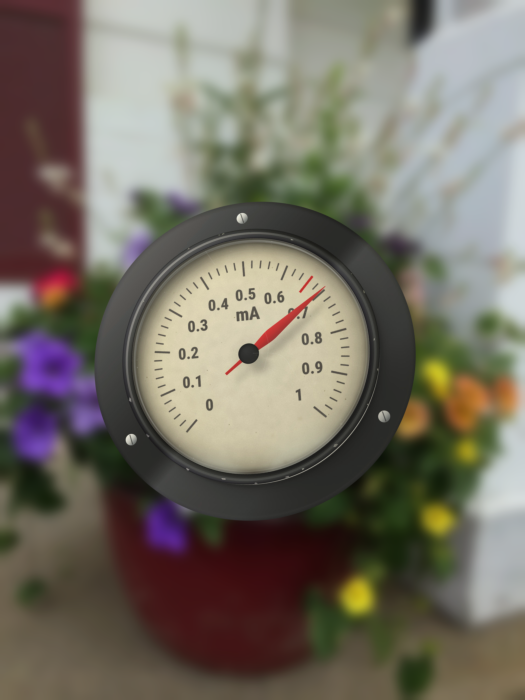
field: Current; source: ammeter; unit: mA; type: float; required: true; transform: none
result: 0.7 mA
